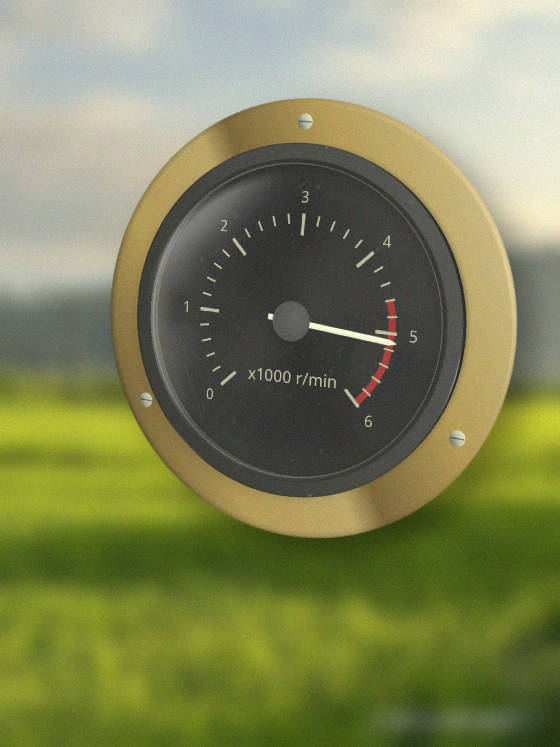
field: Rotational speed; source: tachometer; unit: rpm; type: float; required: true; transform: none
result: 5100 rpm
